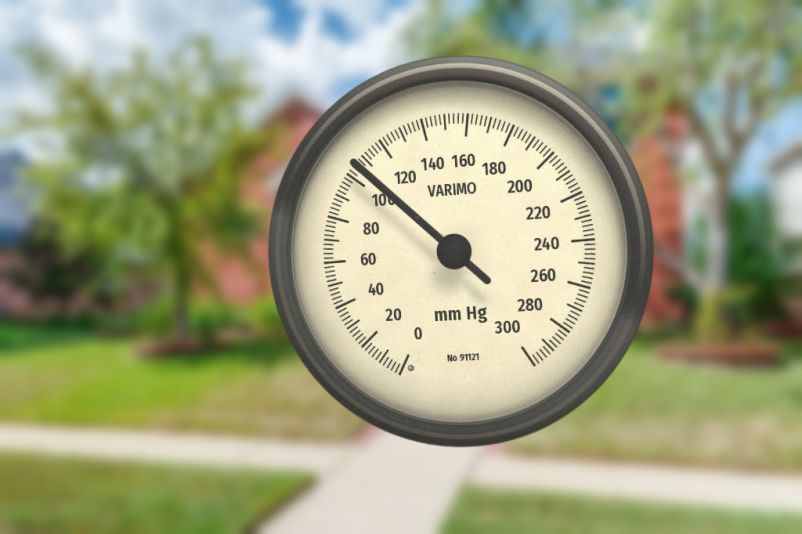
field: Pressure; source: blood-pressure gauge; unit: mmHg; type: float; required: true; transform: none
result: 106 mmHg
